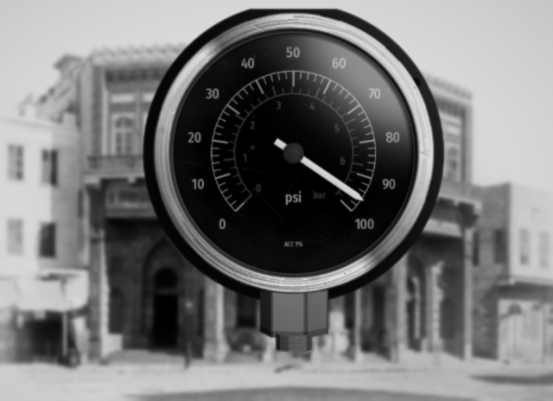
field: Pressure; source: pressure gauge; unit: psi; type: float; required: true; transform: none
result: 96 psi
